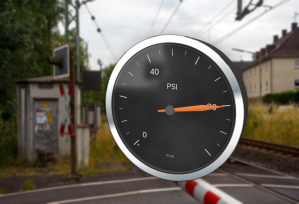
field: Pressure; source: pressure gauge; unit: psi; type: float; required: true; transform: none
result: 80 psi
